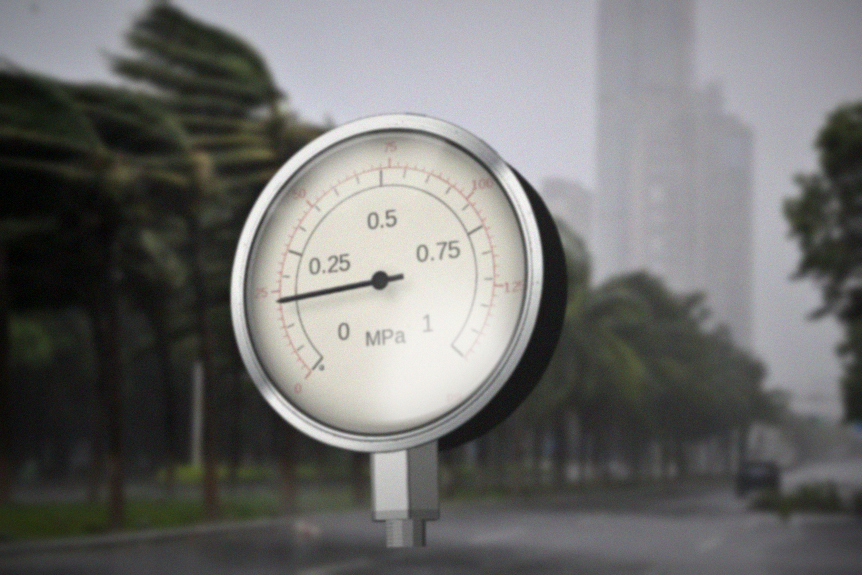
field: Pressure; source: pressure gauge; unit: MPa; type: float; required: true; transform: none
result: 0.15 MPa
